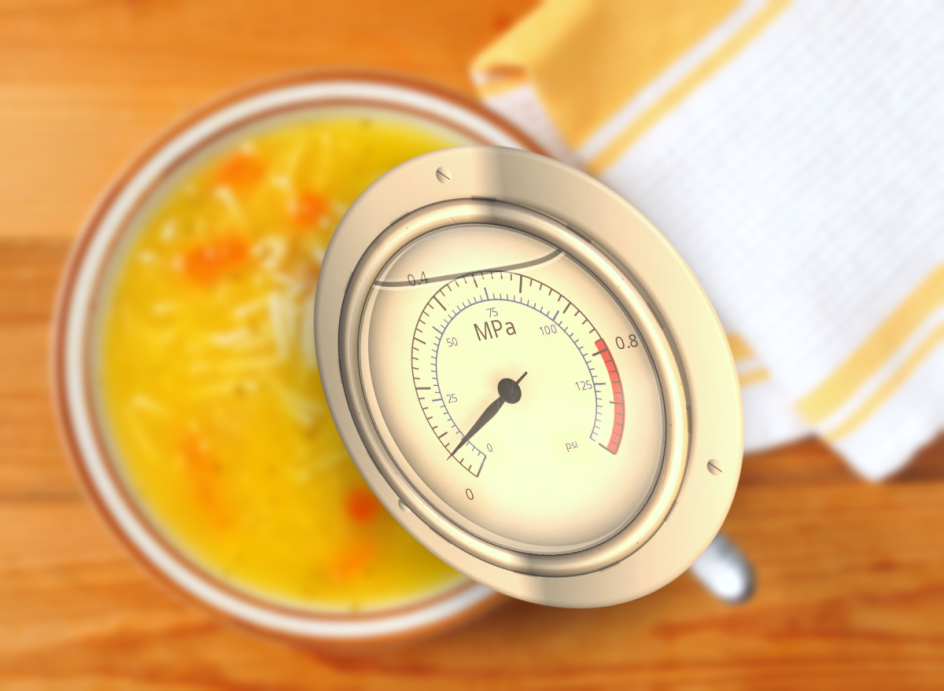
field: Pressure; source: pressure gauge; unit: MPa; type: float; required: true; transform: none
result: 0.06 MPa
